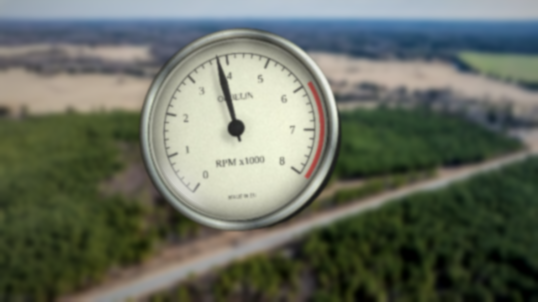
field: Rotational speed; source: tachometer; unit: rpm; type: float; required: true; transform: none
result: 3800 rpm
